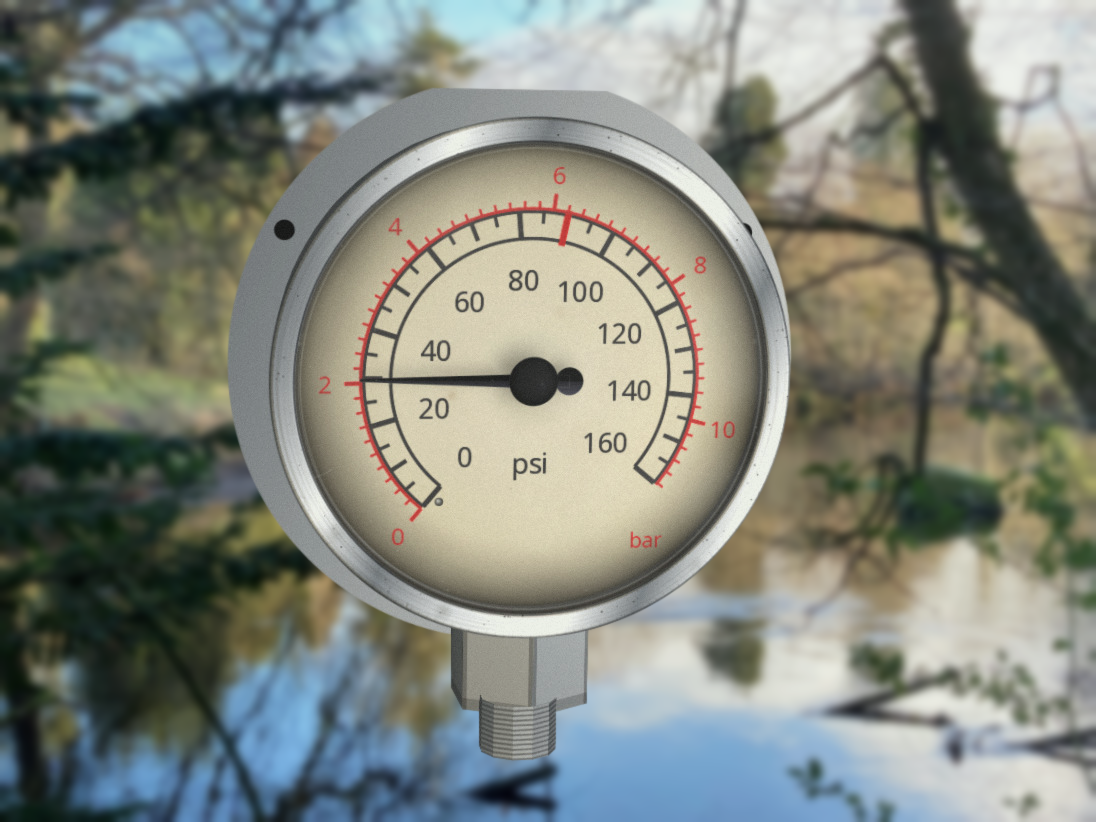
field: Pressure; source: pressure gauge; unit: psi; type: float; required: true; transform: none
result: 30 psi
